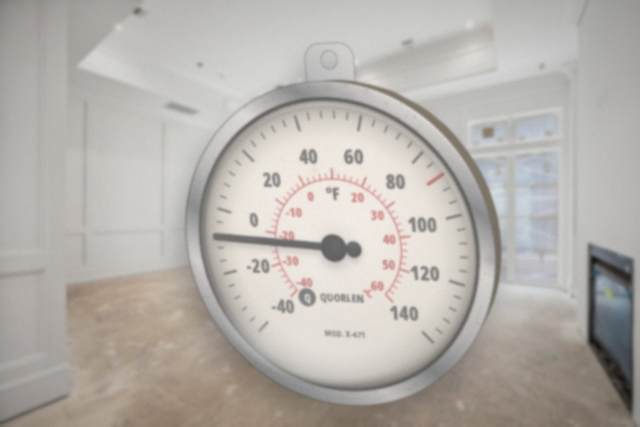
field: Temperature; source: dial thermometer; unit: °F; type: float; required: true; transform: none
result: -8 °F
